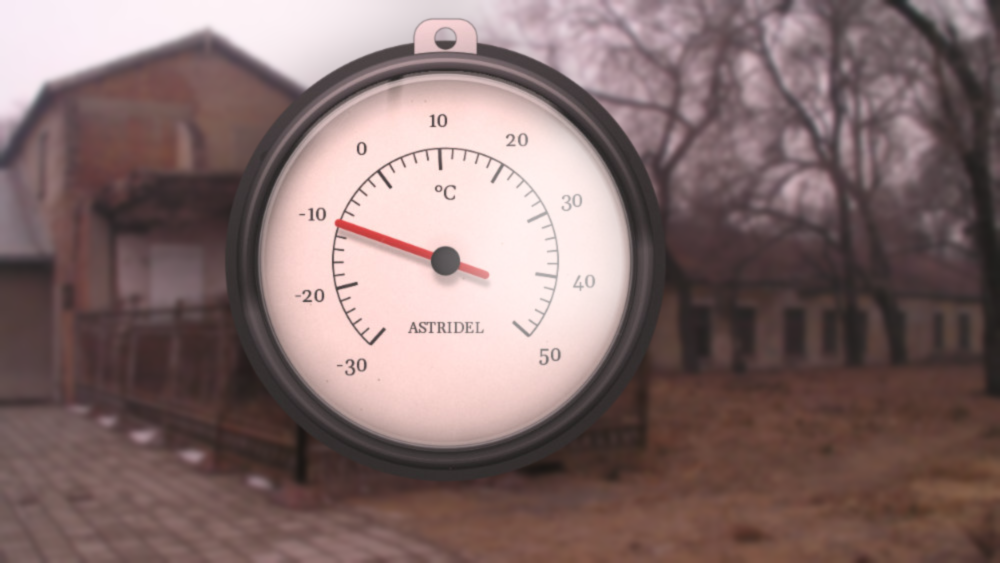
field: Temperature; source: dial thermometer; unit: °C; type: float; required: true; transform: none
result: -10 °C
